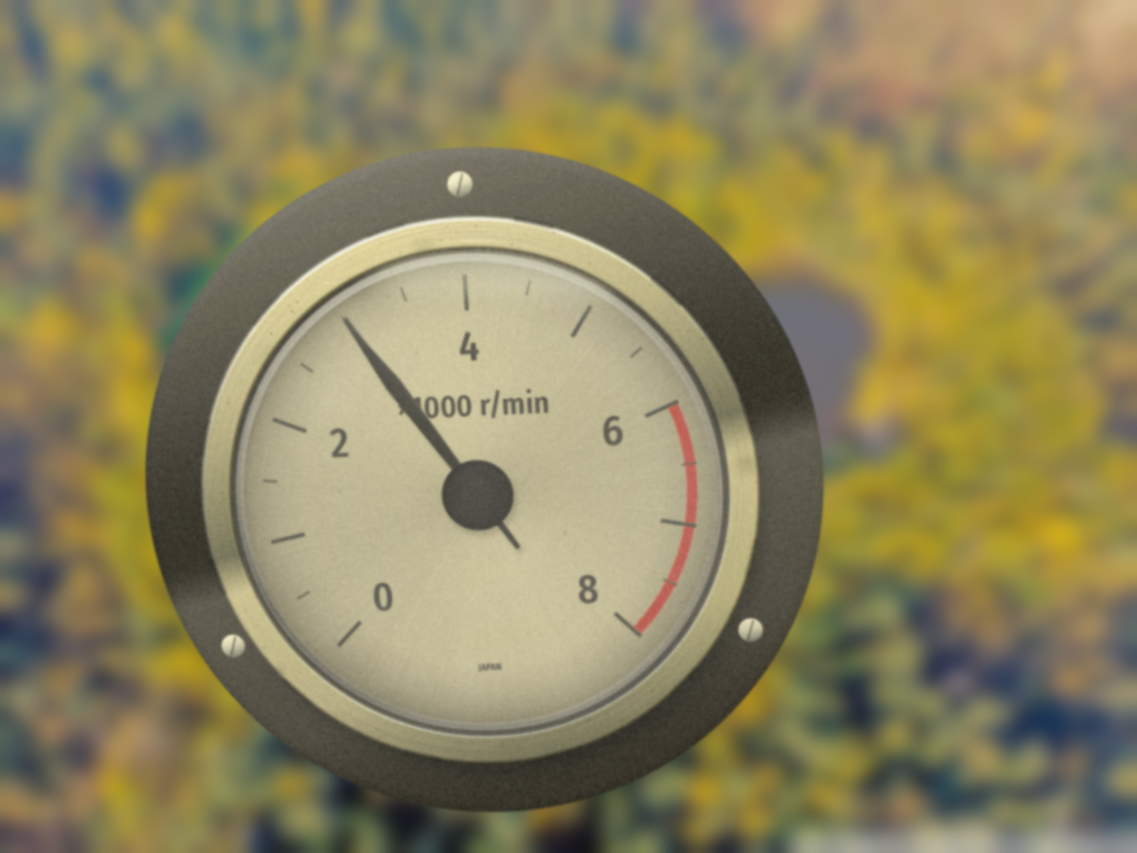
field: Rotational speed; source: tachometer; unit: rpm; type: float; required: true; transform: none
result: 3000 rpm
